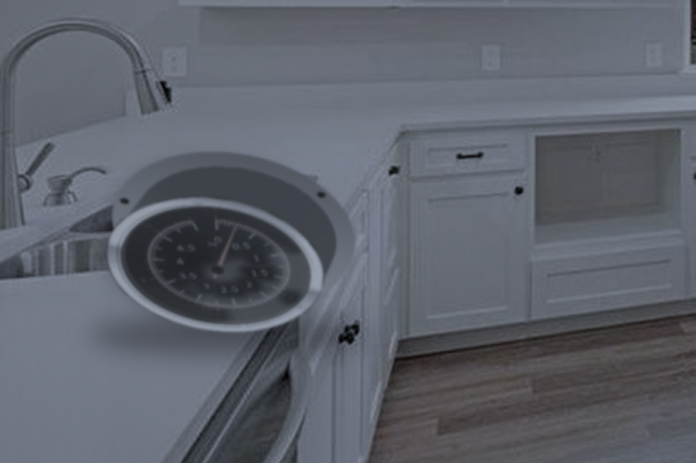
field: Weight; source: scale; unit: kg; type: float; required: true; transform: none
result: 0.25 kg
